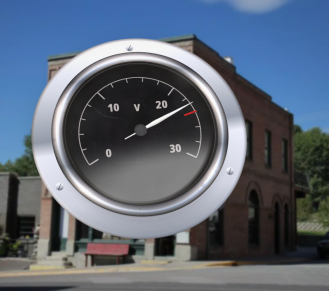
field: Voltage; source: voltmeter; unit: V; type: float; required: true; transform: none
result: 23 V
